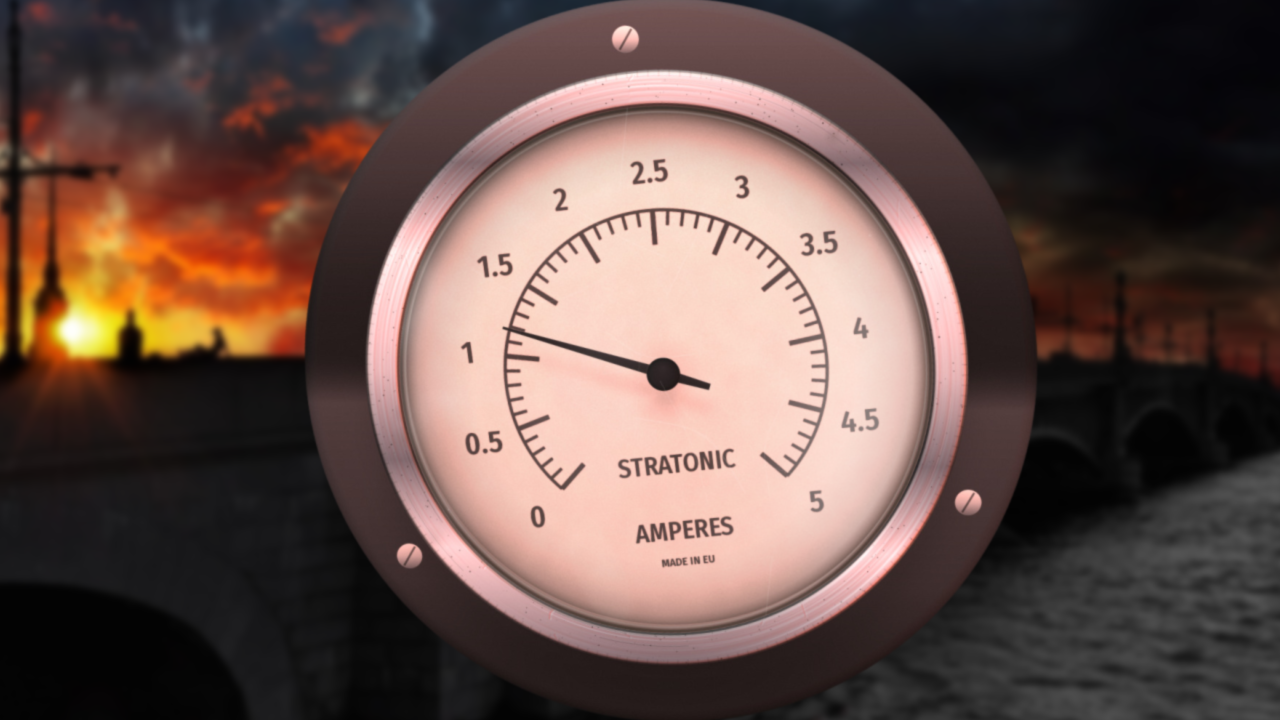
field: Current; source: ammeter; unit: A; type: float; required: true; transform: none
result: 1.2 A
